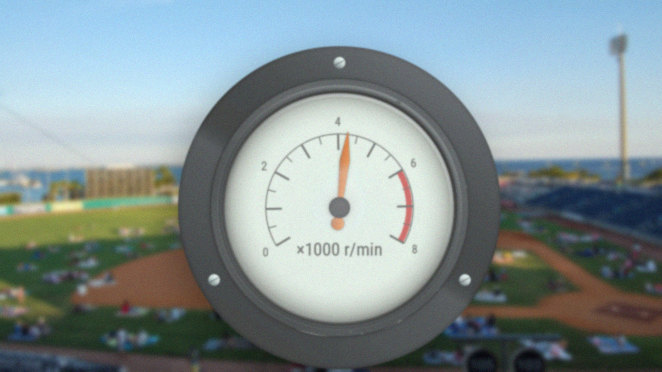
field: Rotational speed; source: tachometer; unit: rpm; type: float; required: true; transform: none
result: 4250 rpm
